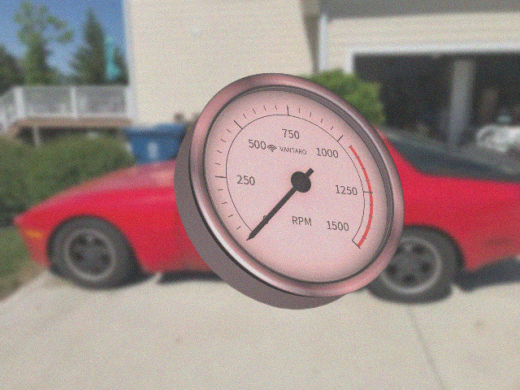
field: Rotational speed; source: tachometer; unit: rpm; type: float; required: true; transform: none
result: 0 rpm
